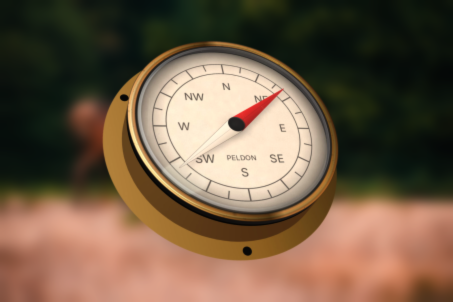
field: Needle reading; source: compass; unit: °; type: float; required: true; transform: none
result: 52.5 °
